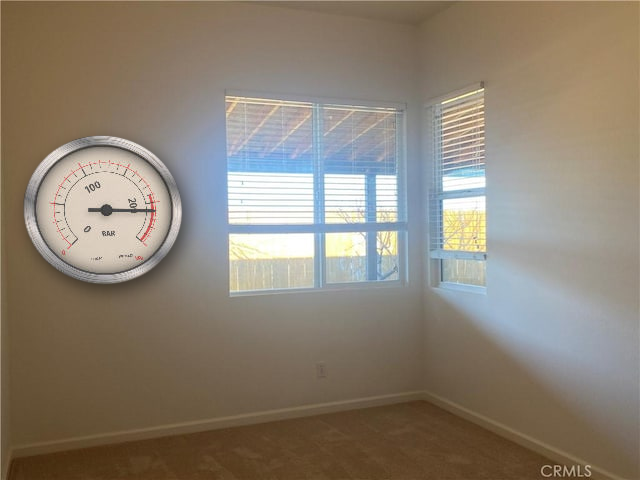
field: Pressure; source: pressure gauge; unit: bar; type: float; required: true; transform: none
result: 210 bar
